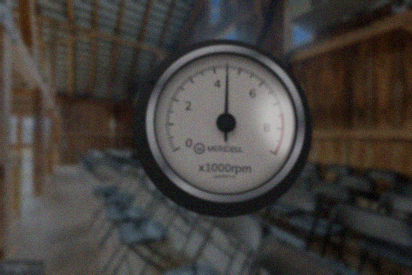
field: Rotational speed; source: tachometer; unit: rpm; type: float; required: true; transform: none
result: 4500 rpm
